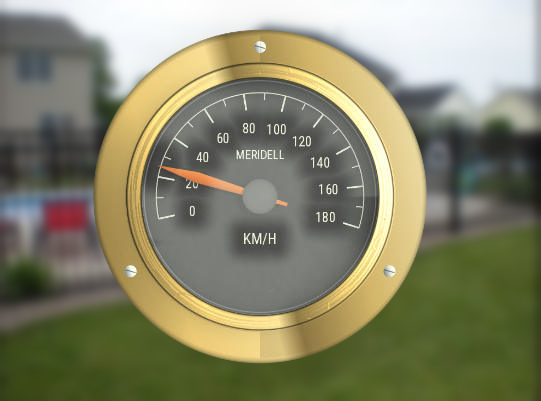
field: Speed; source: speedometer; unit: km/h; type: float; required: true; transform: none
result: 25 km/h
